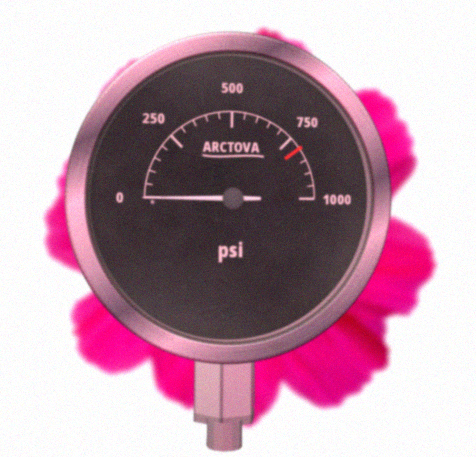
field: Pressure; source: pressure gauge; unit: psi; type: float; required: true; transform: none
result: 0 psi
